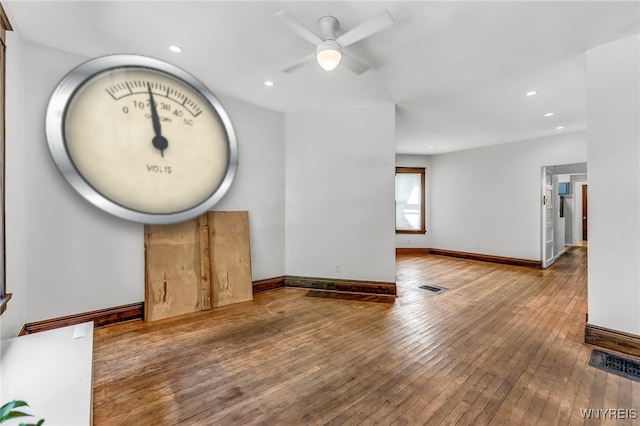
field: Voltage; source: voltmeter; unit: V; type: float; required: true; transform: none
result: 20 V
